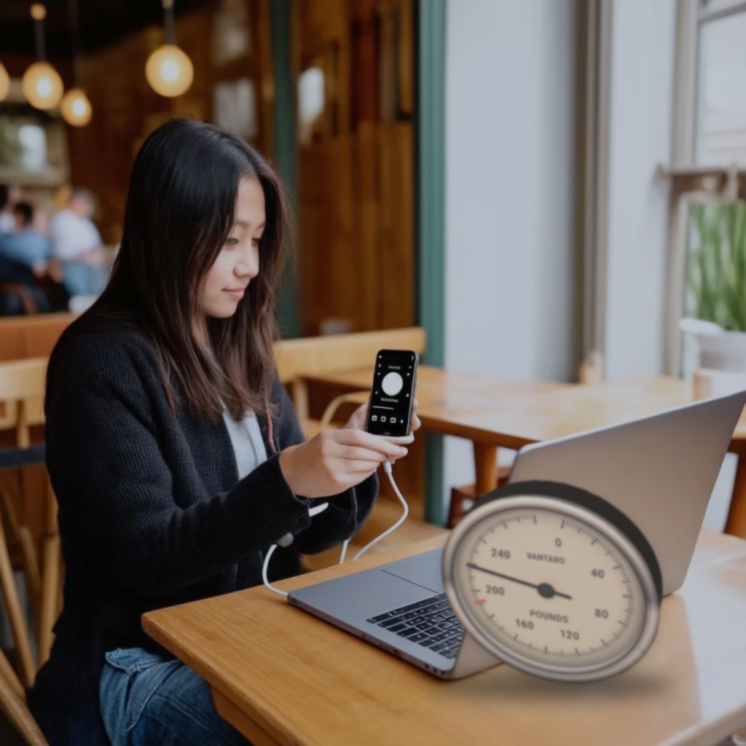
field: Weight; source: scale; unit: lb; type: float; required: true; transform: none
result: 220 lb
